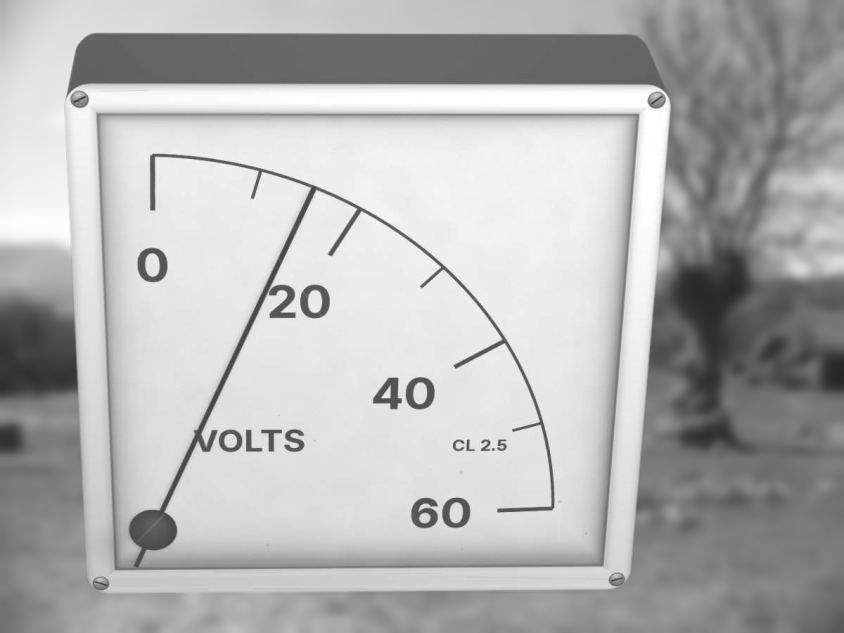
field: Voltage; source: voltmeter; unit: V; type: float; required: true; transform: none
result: 15 V
